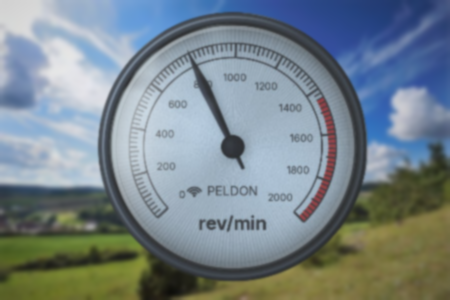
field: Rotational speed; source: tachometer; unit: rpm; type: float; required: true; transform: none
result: 800 rpm
